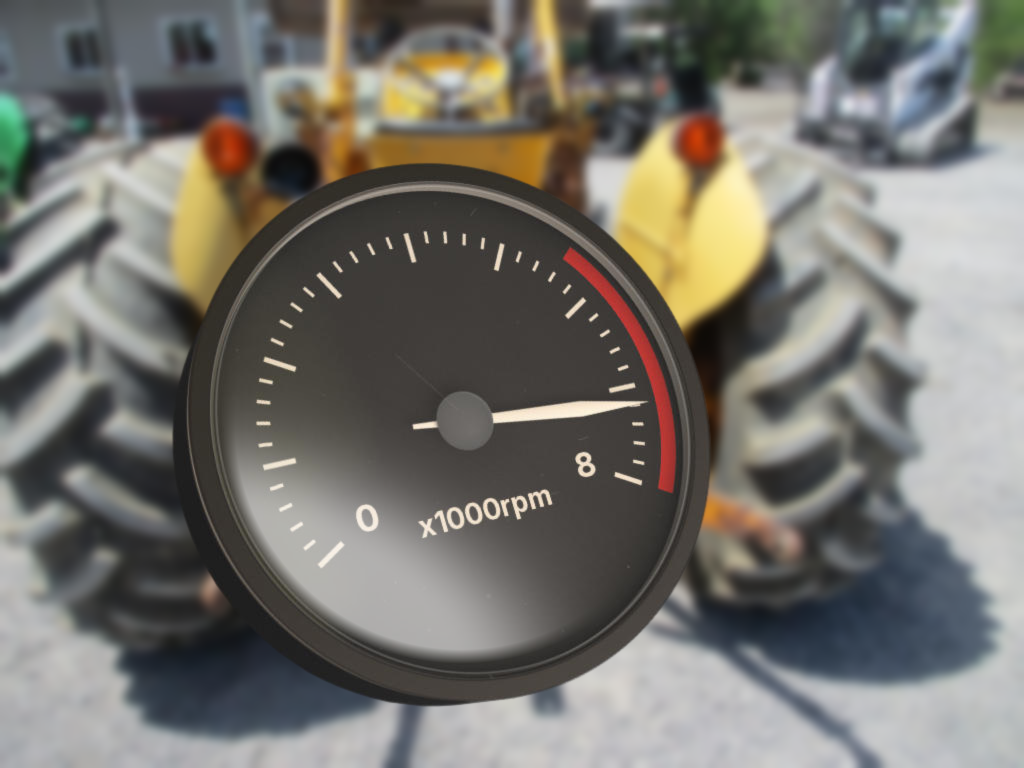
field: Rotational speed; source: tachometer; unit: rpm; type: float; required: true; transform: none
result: 7200 rpm
